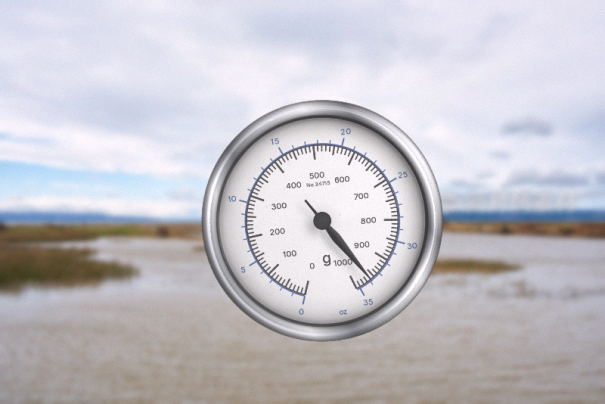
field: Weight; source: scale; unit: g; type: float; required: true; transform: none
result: 960 g
